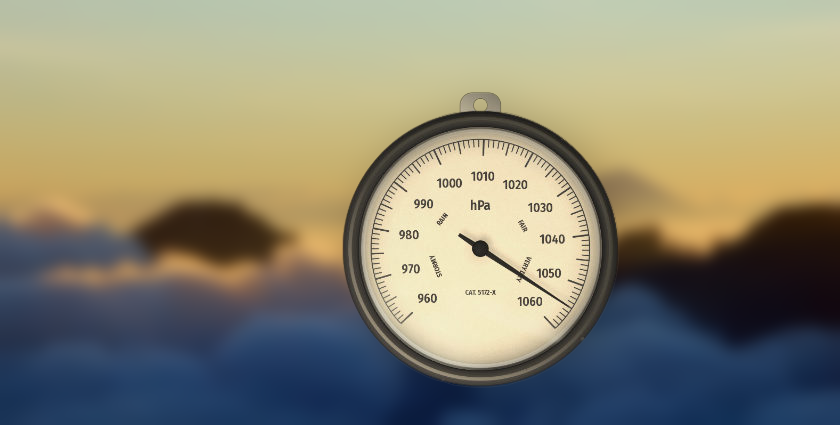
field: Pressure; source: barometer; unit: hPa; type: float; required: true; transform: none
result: 1055 hPa
